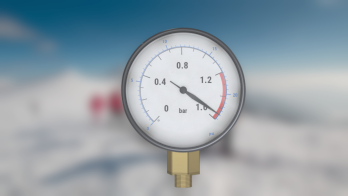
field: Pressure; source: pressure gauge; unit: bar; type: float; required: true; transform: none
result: 1.55 bar
